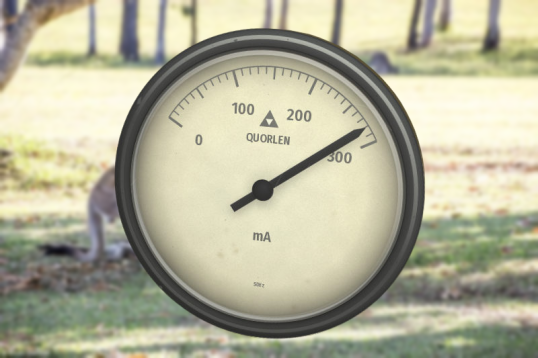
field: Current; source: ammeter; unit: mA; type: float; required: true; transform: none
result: 280 mA
